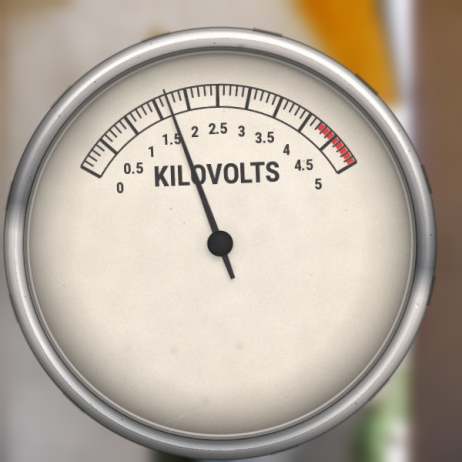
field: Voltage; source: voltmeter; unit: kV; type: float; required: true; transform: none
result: 1.7 kV
